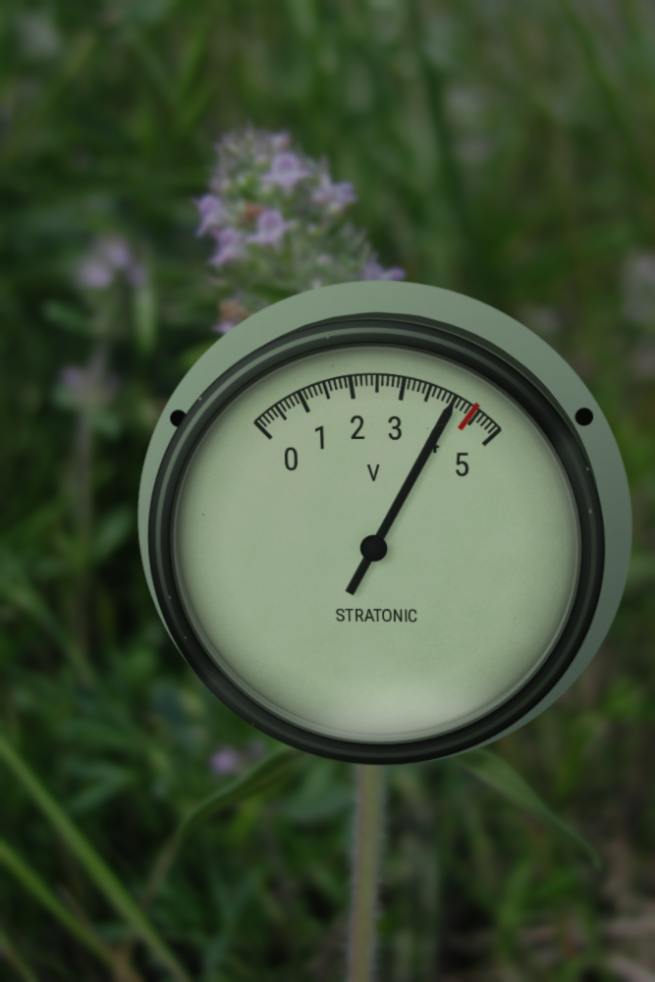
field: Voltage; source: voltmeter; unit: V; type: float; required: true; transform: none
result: 4 V
